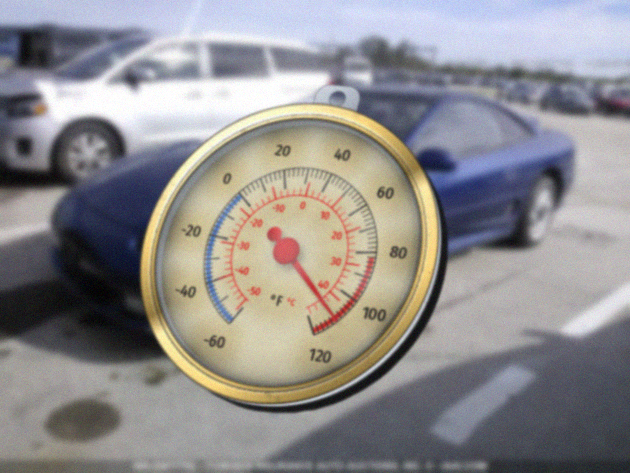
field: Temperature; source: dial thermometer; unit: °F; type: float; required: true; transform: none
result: 110 °F
